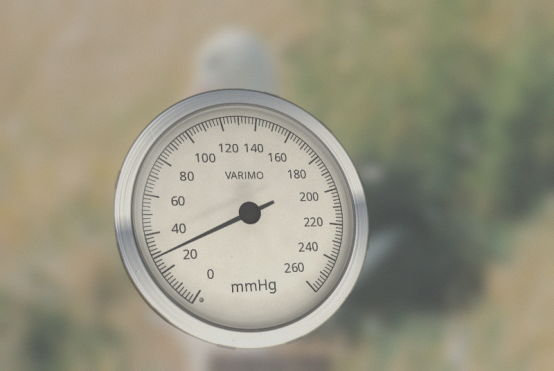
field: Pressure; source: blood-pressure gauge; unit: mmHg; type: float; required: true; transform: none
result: 28 mmHg
